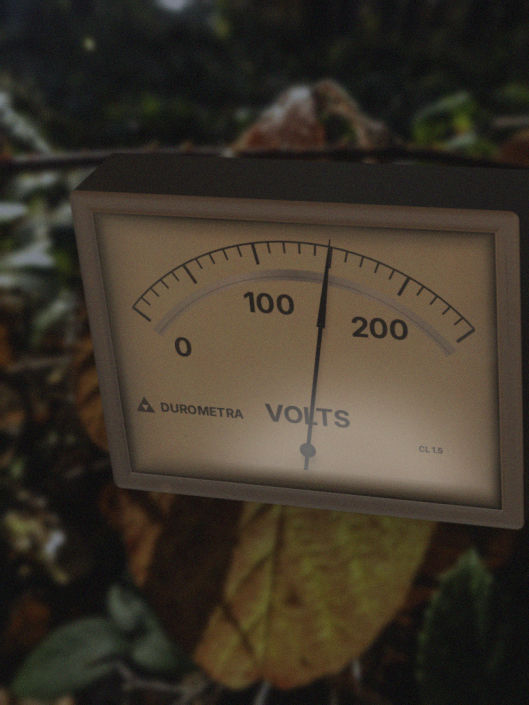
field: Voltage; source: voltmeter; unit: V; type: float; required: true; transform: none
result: 150 V
